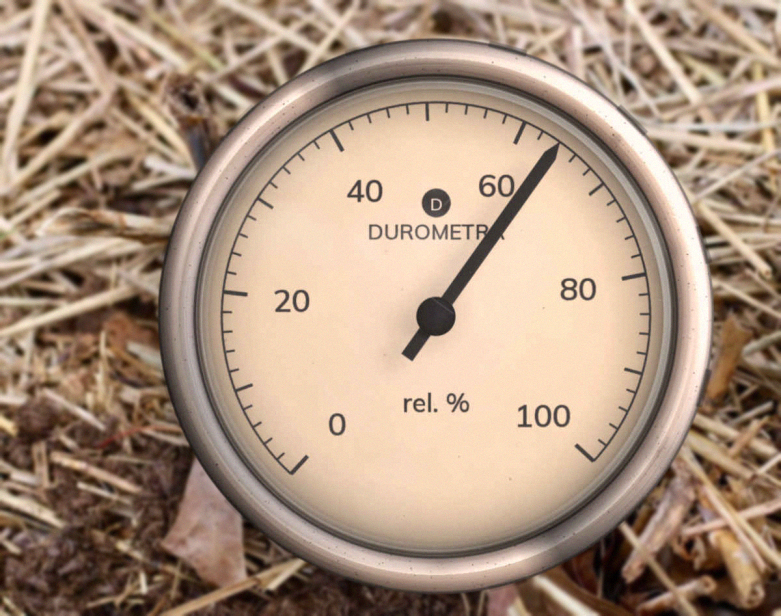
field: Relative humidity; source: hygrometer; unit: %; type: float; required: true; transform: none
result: 64 %
